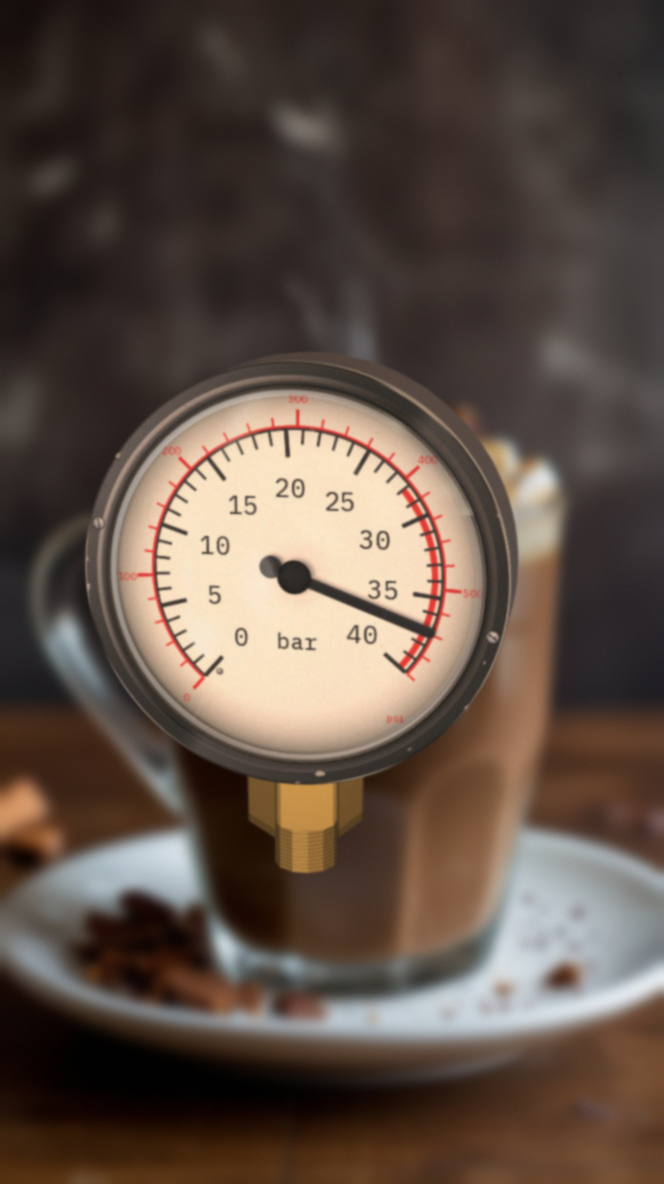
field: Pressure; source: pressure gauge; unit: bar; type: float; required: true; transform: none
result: 37 bar
